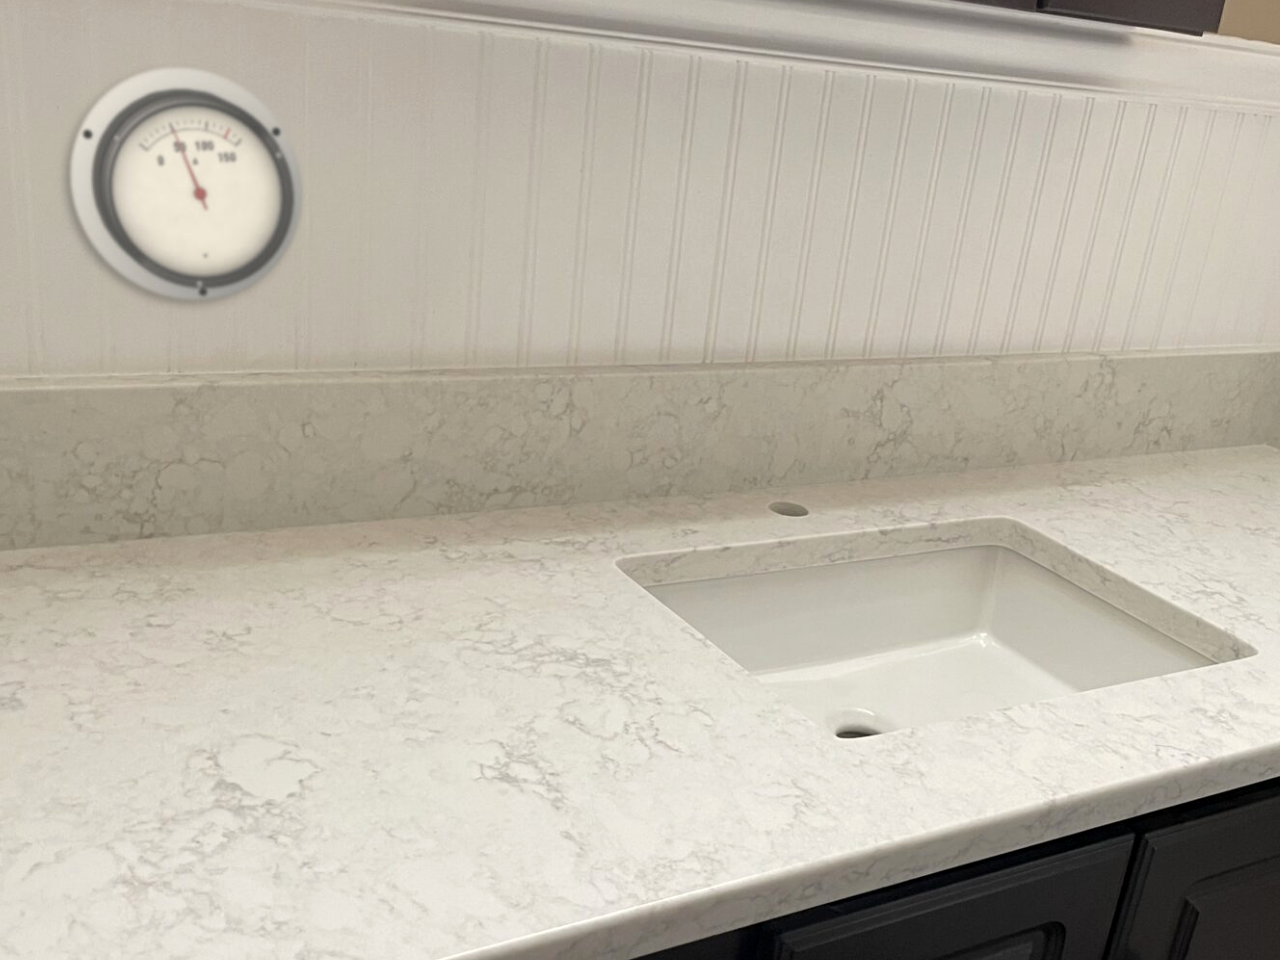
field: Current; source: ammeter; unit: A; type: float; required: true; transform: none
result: 50 A
